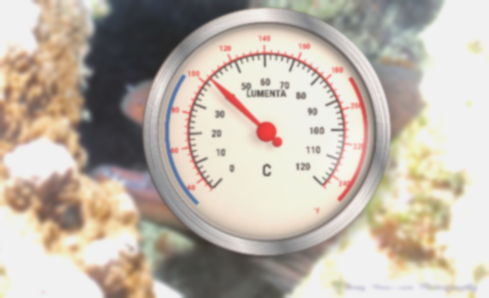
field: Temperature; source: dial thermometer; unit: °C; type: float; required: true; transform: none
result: 40 °C
